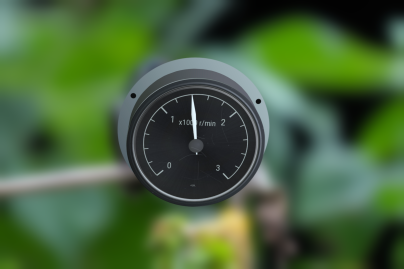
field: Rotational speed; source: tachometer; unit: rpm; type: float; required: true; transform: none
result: 1400 rpm
